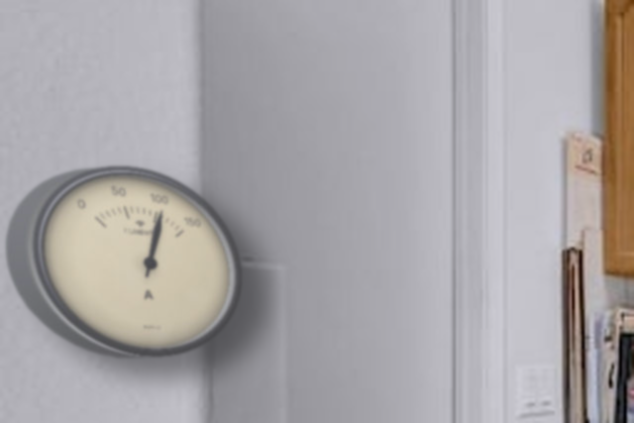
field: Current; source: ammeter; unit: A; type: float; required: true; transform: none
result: 100 A
